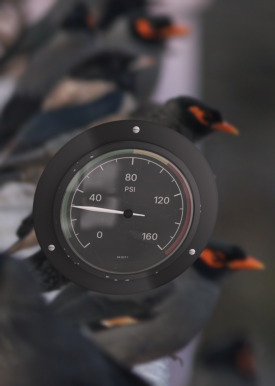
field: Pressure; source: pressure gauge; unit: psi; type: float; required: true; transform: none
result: 30 psi
